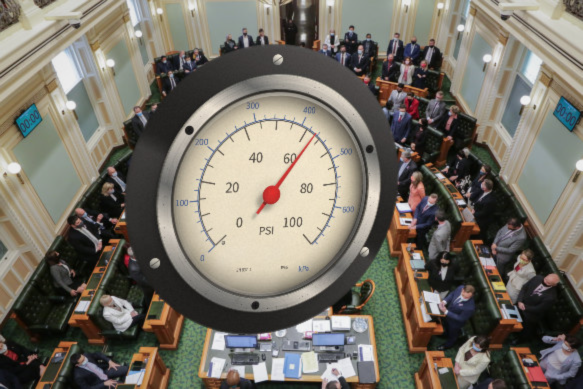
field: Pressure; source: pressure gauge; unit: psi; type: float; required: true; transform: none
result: 62.5 psi
